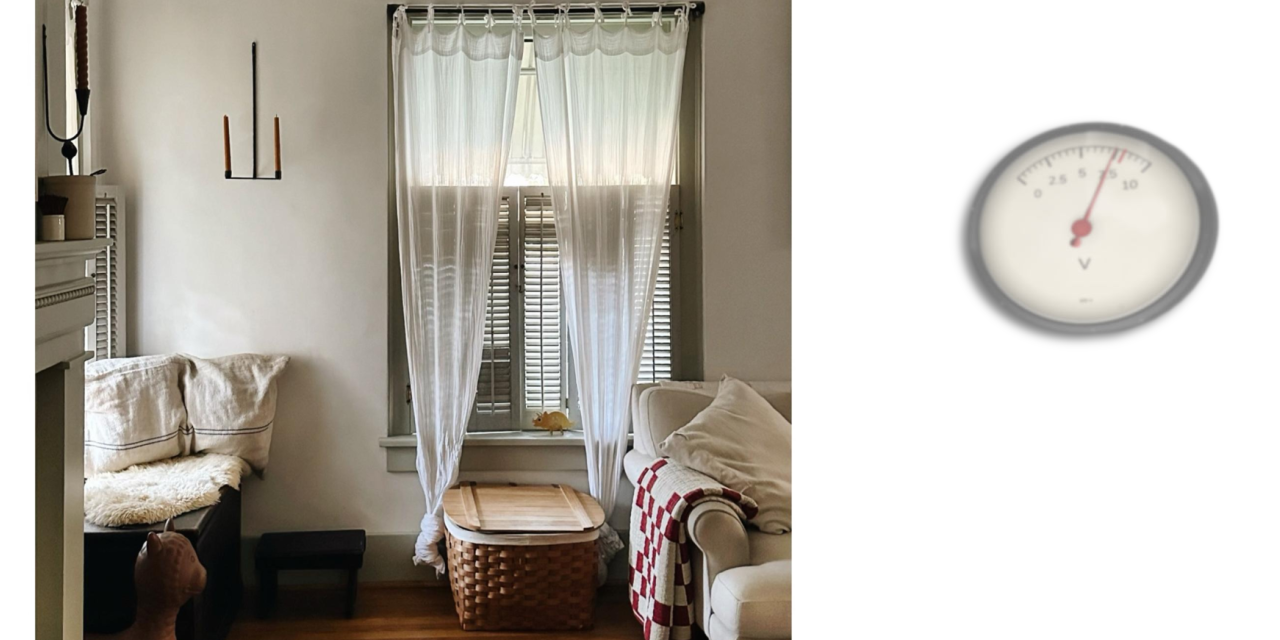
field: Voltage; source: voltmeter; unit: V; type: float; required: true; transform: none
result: 7.5 V
